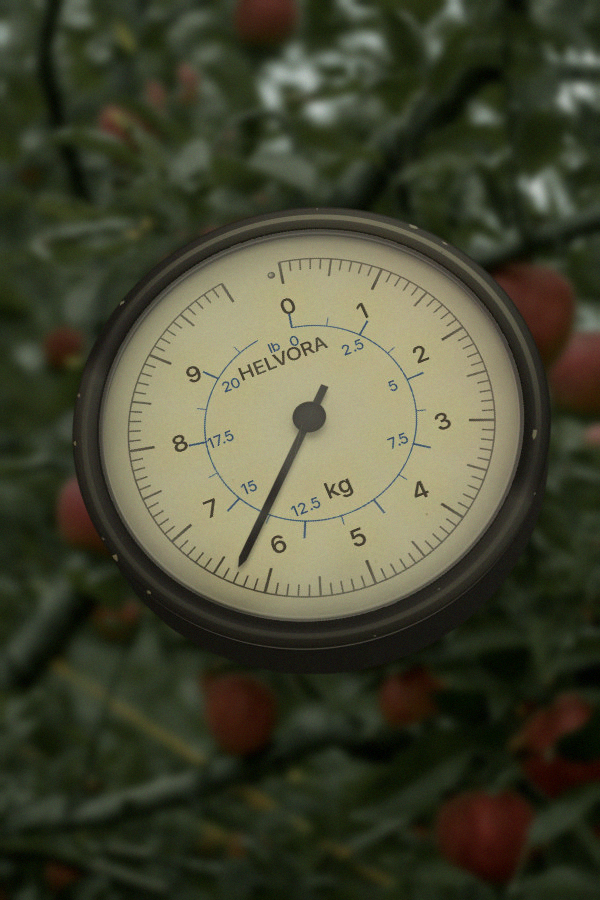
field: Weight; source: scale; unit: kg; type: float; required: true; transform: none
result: 6.3 kg
